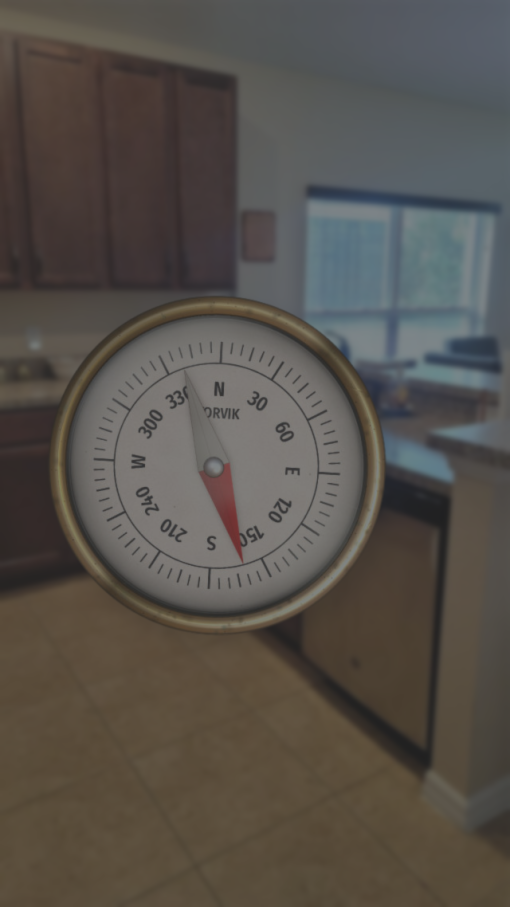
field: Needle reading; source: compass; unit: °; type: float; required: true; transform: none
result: 160 °
